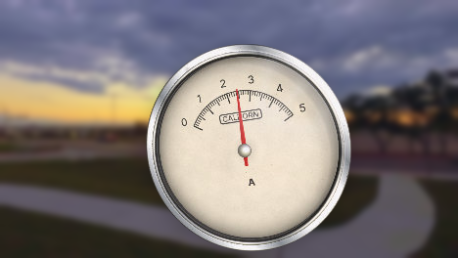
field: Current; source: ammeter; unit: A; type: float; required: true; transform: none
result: 2.5 A
